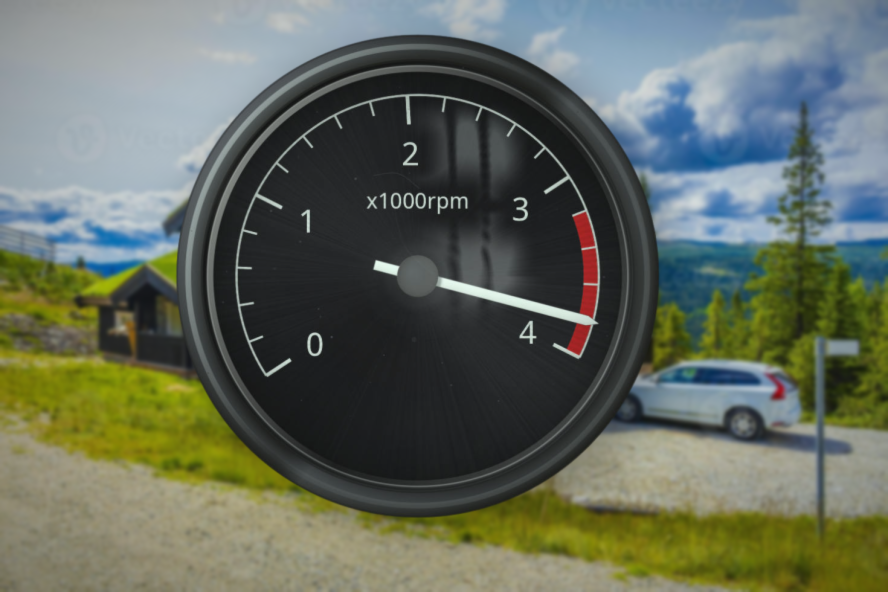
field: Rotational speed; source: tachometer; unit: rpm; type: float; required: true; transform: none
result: 3800 rpm
